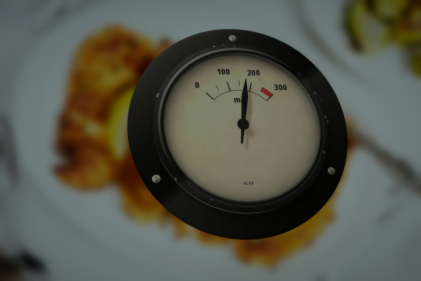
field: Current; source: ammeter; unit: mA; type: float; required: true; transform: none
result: 175 mA
